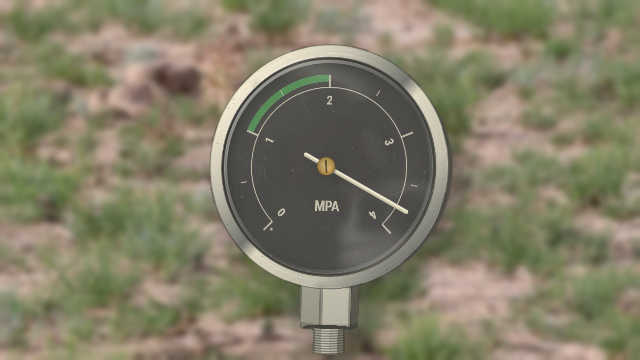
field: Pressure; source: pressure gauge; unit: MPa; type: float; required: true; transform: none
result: 3.75 MPa
